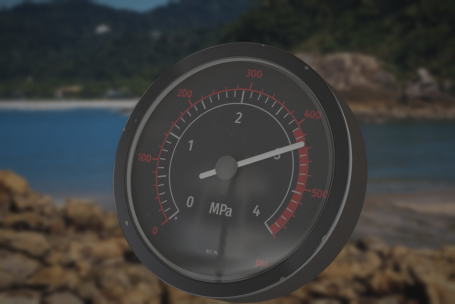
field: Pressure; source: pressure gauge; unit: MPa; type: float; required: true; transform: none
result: 3 MPa
